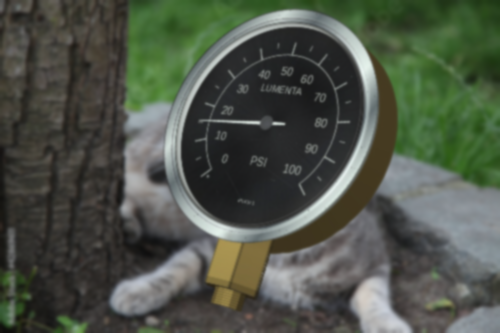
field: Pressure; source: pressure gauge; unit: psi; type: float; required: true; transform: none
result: 15 psi
